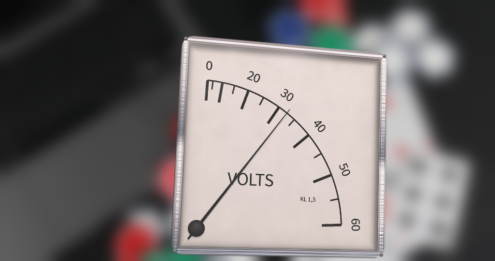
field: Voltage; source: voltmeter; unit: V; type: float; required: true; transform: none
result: 32.5 V
